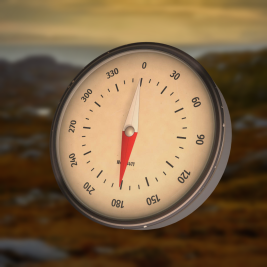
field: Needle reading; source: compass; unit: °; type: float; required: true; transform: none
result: 180 °
